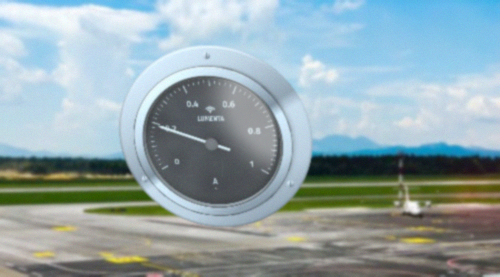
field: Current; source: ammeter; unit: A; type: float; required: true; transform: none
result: 0.2 A
